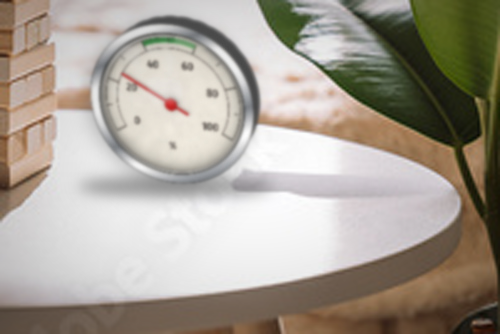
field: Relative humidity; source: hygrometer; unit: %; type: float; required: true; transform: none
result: 25 %
